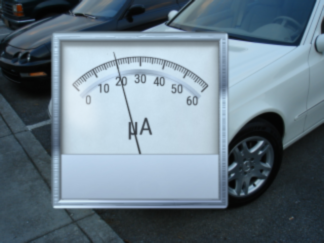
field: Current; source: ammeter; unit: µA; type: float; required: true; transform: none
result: 20 µA
